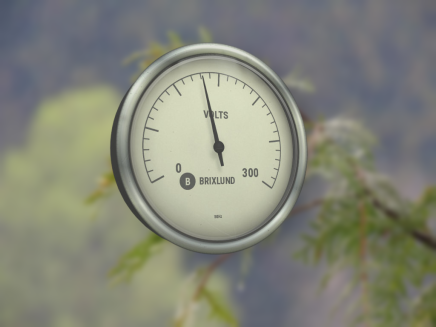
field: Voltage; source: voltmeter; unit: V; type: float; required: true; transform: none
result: 130 V
